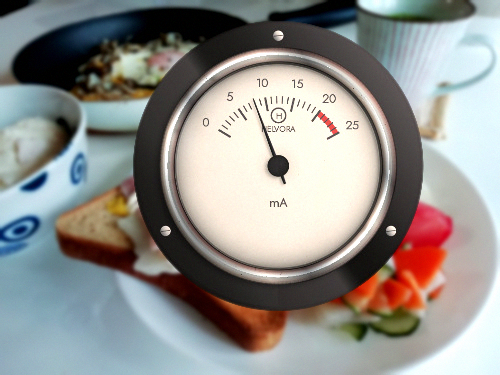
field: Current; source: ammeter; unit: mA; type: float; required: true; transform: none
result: 8 mA
